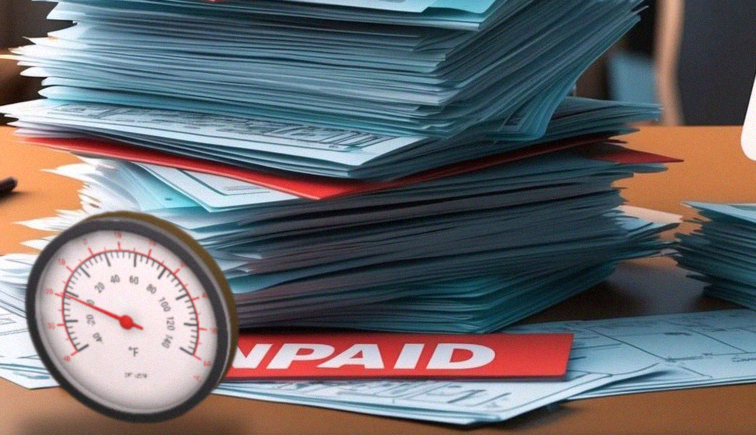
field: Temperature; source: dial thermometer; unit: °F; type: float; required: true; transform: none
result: 0 °F
